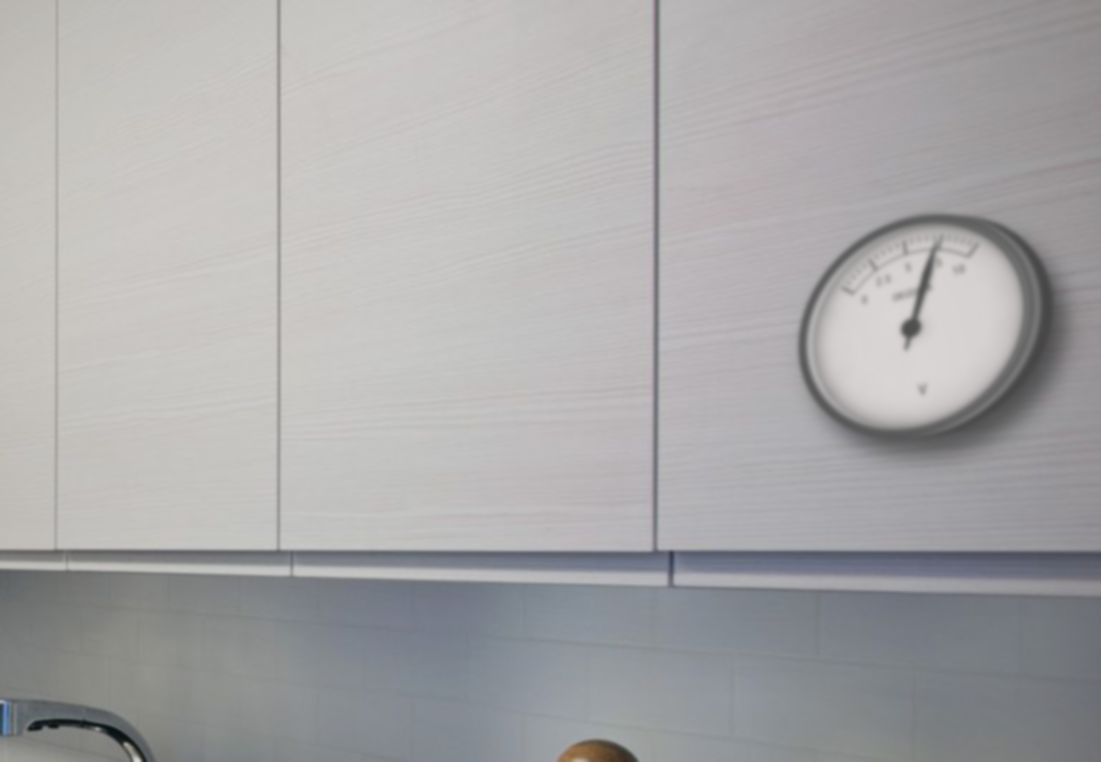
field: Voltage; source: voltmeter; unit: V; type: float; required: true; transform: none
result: 7.5 V
